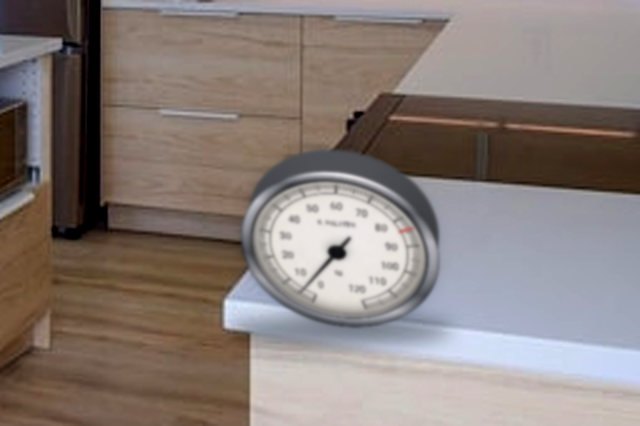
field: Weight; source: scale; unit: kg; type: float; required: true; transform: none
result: 5 kg
